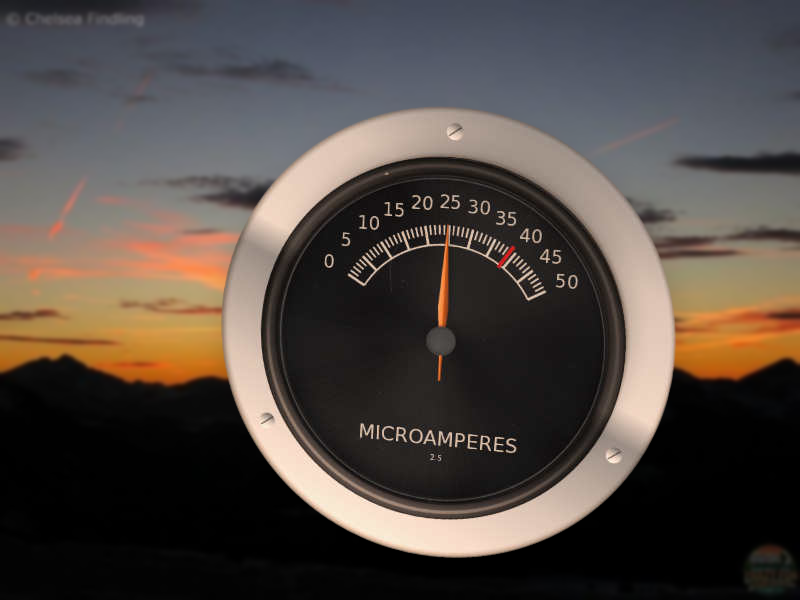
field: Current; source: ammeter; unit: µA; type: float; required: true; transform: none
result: 25 µA
